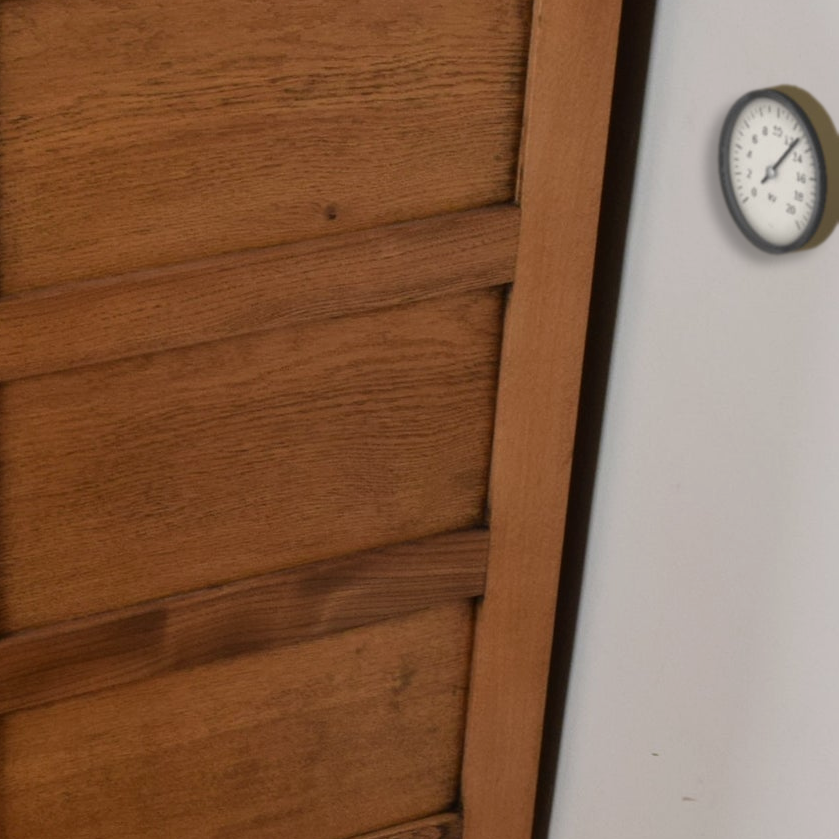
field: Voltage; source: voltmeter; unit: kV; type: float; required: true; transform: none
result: 13 kV
